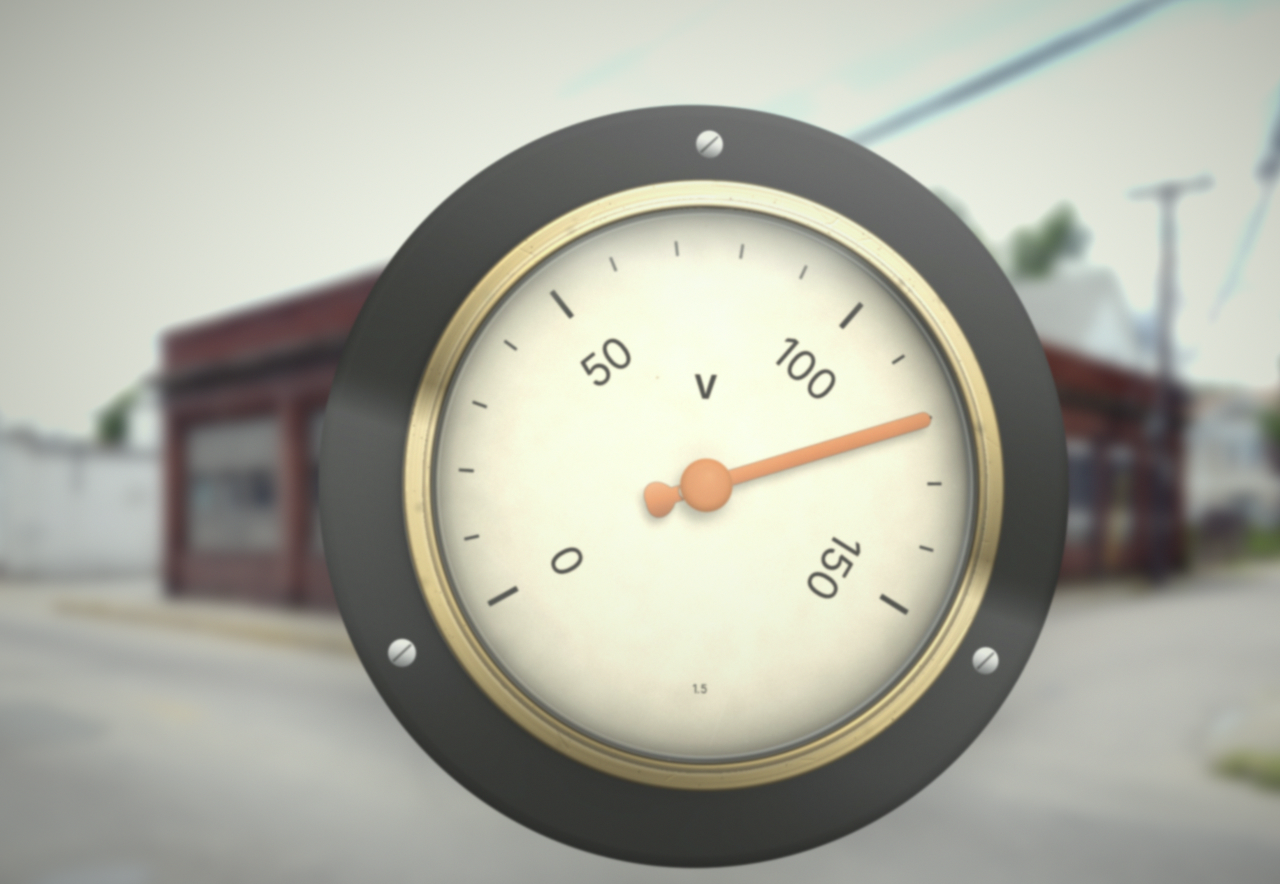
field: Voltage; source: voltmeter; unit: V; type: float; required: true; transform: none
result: 120 V
